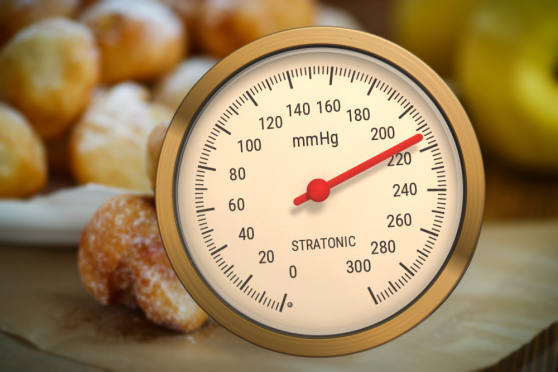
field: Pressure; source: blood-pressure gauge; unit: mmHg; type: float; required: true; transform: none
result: 214 mmHg
